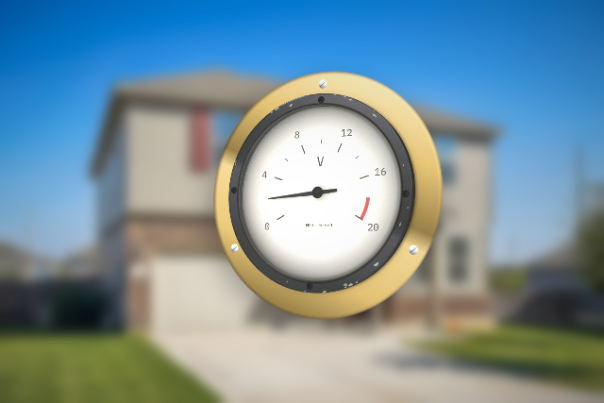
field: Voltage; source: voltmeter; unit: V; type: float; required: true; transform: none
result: 2 V
